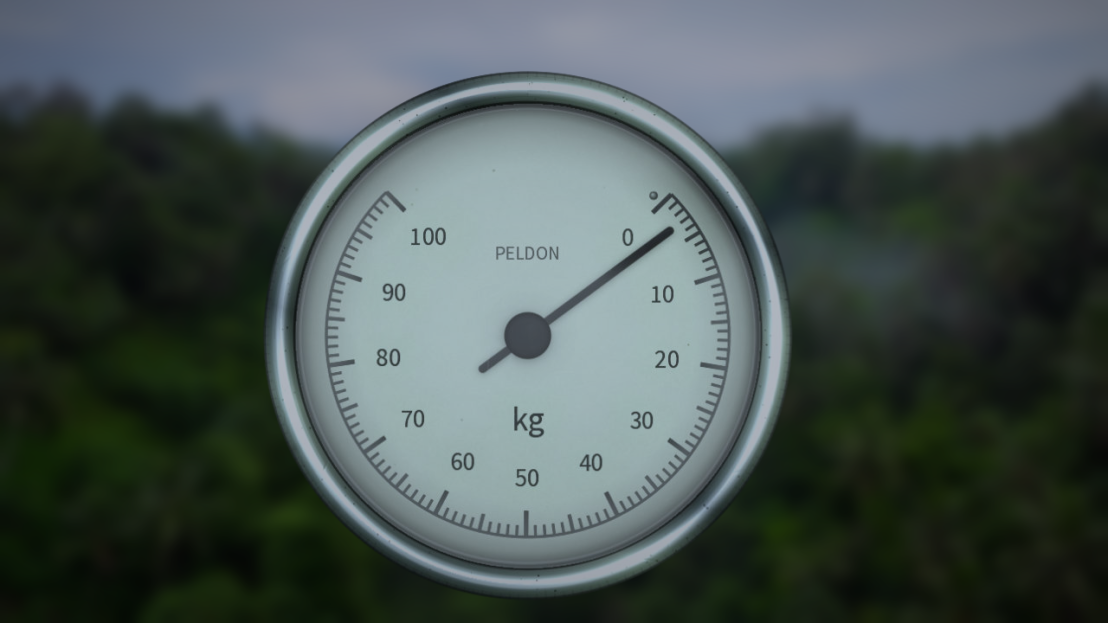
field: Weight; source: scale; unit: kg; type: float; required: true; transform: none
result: 3 kg
